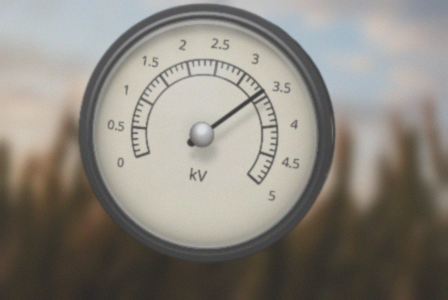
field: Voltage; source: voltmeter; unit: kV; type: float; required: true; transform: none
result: 3.4 kV
